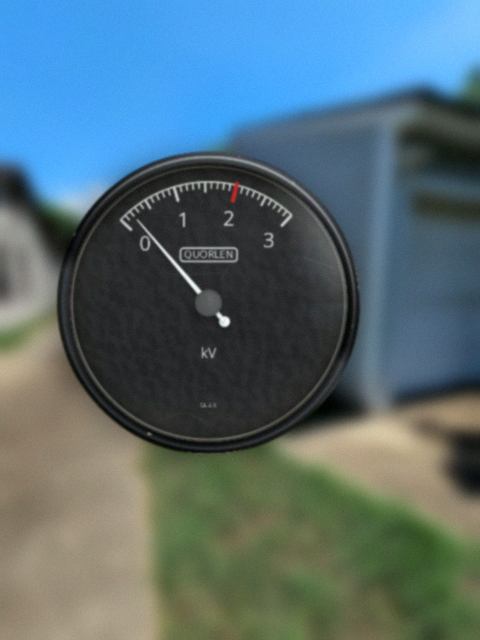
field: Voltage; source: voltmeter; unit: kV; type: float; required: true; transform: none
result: 0.2 kV
